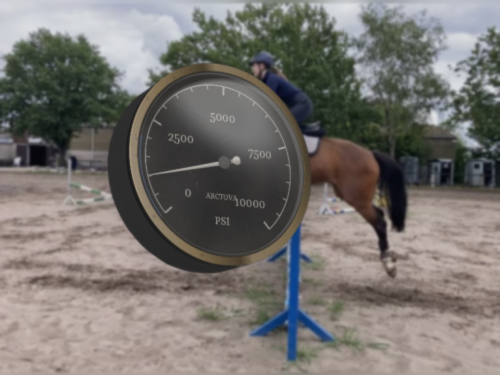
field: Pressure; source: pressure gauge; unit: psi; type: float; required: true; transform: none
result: 1000 psi
